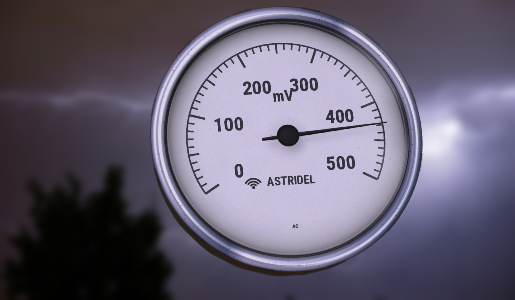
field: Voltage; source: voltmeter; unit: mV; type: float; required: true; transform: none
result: 430 mV
